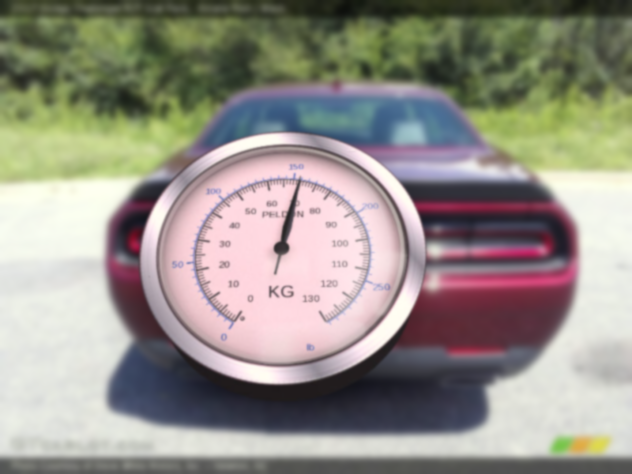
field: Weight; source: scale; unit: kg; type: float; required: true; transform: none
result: 70 kg
